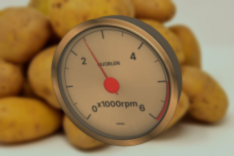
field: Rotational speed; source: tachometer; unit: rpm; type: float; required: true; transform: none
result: 2500 rpm
